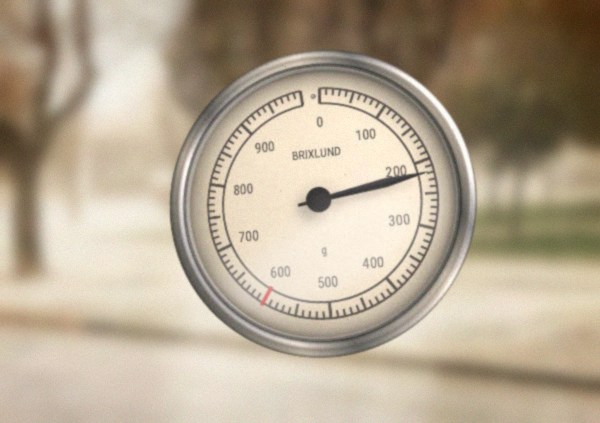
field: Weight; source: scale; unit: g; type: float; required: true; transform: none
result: 220 g
